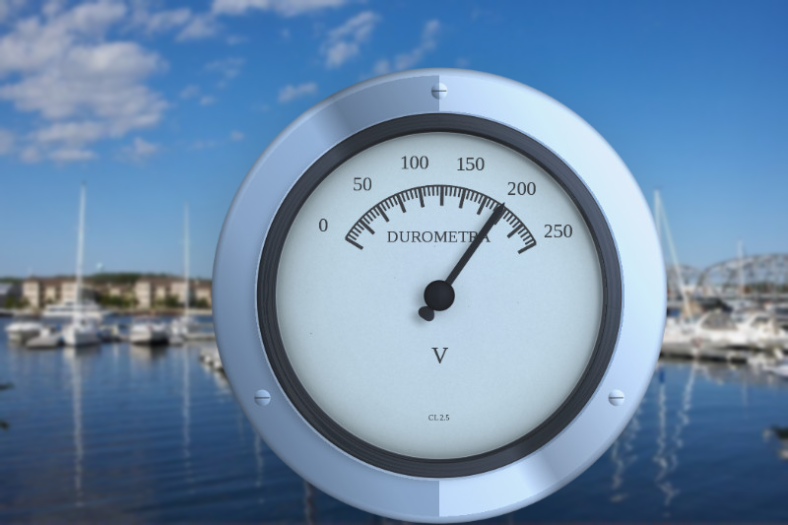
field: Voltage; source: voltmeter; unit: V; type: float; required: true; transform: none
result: 195 V
